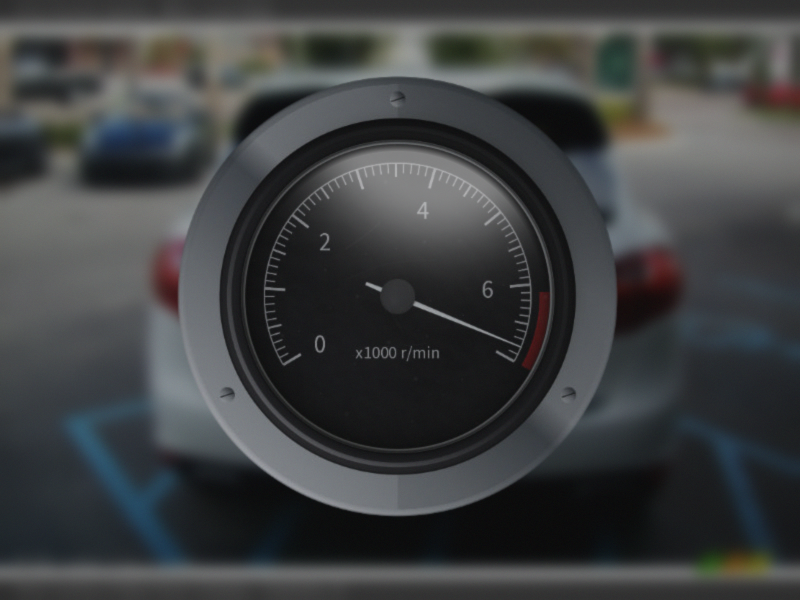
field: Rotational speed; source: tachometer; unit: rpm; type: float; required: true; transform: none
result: 6800 rpm
